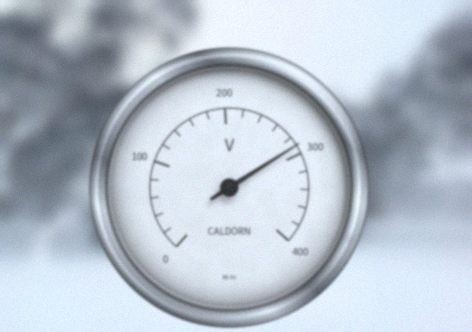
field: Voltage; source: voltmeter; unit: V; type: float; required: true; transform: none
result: 290 V
